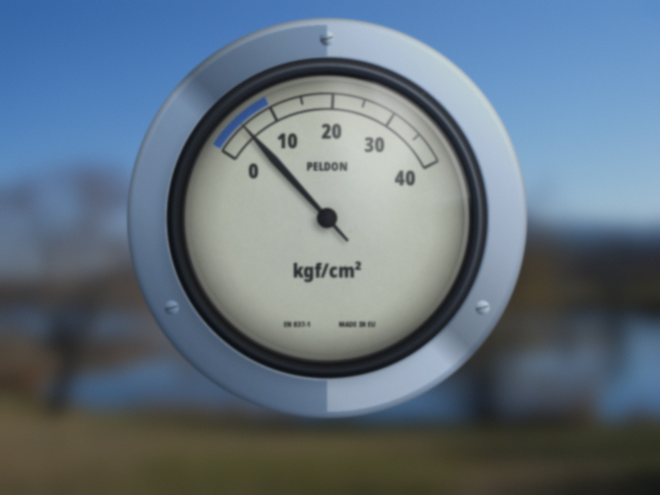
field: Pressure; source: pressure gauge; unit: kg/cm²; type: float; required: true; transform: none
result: 5 kg/cm²
